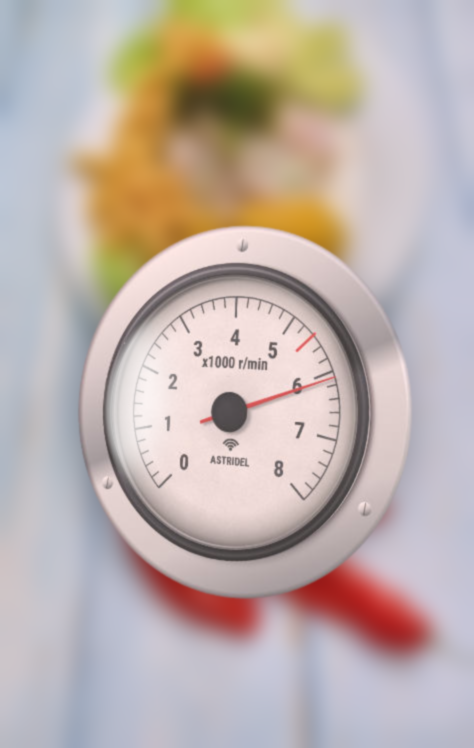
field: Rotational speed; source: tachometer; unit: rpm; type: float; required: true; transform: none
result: 6100 rpm
